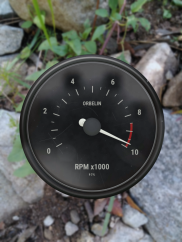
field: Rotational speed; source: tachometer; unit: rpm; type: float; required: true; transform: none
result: 9750 rpm
